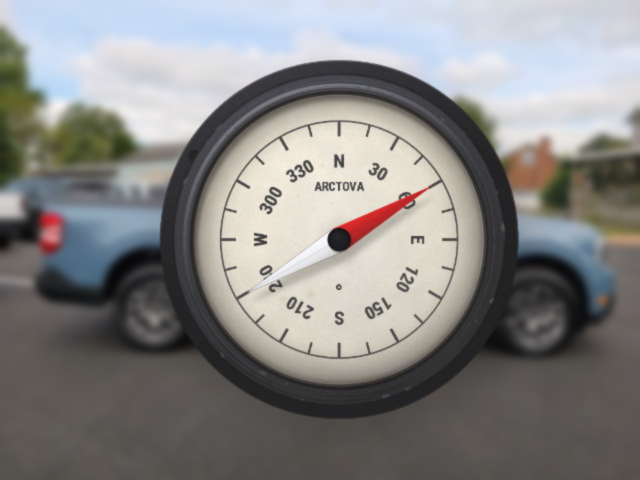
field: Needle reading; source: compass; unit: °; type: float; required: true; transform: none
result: 60 °
